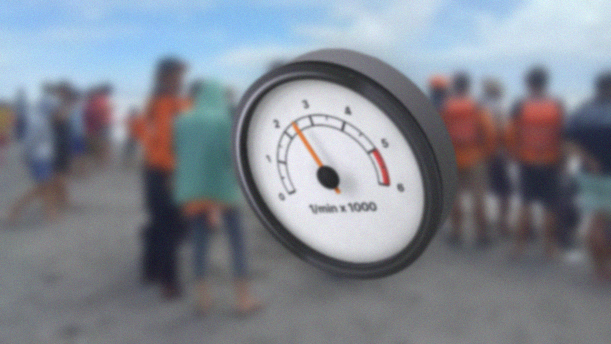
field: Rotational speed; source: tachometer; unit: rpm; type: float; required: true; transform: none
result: 2500 rpm
